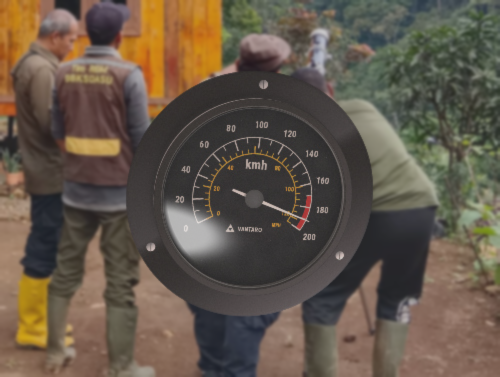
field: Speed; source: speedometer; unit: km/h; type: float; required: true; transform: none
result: 190 km/h
